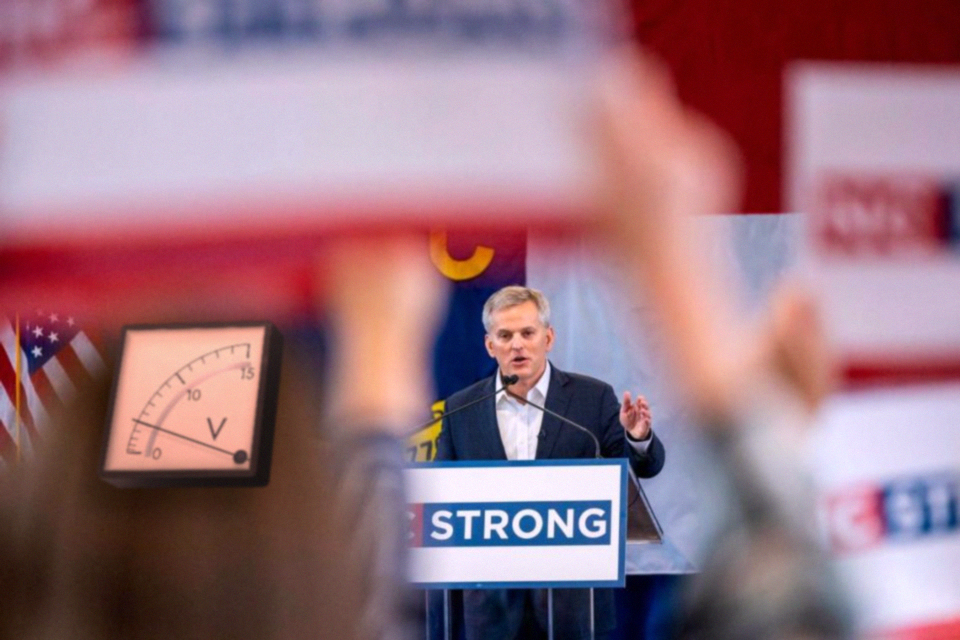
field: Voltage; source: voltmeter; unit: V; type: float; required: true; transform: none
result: 5 V
